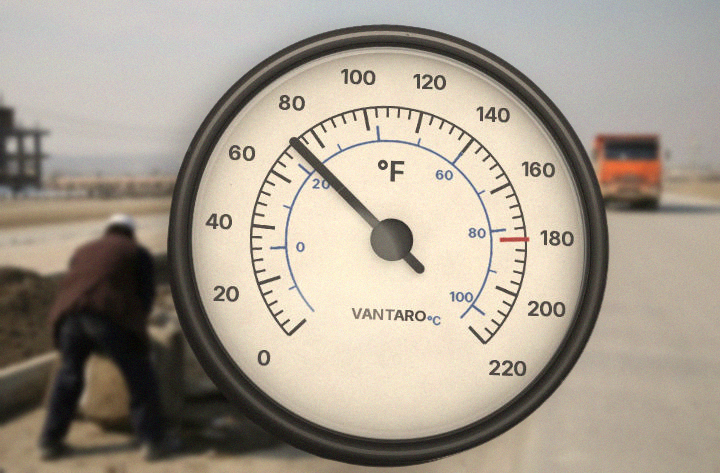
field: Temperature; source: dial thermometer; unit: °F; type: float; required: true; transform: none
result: 72 °F
